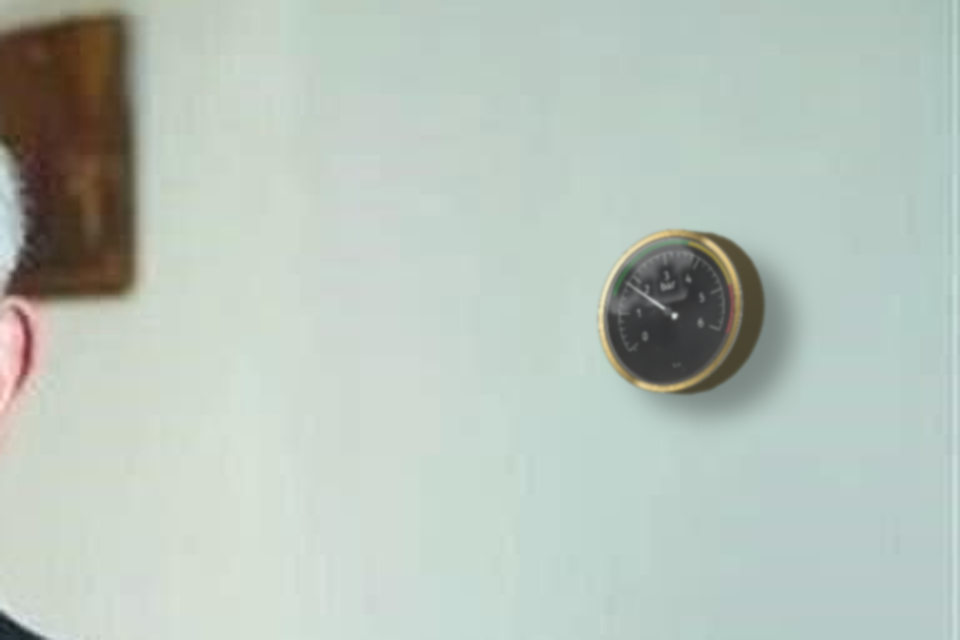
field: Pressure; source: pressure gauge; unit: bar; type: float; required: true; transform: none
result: 1.8 bar
